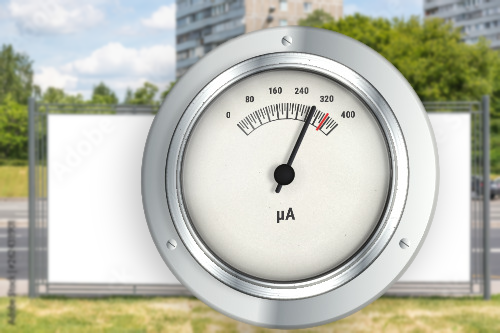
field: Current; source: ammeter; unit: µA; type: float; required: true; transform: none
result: 300 µA
